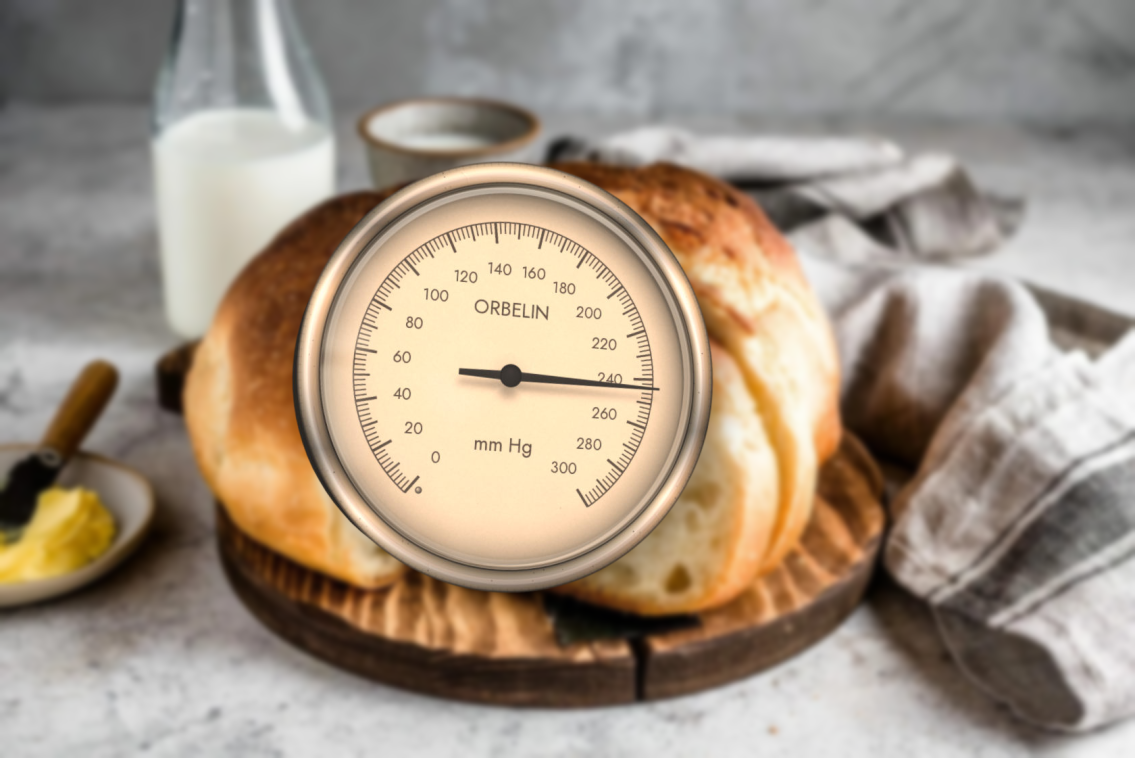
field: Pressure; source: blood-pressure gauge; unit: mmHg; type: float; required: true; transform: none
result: 244 mmHg
